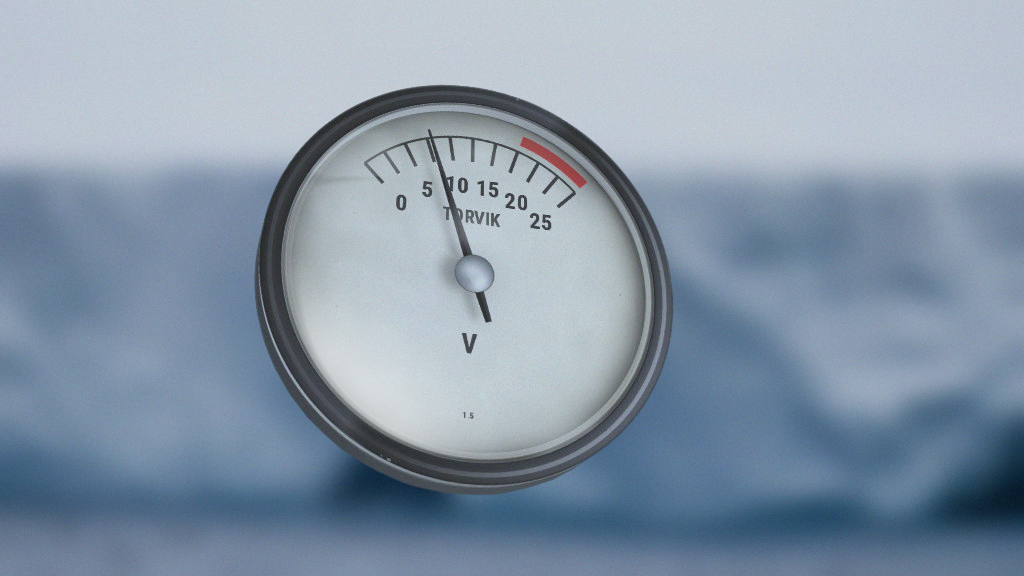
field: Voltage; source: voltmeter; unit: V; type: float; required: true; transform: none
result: 7.5 V
